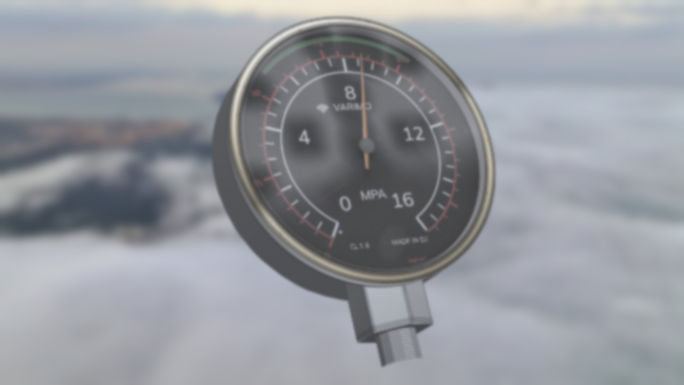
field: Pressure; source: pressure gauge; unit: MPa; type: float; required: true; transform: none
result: 8.5 MPa
